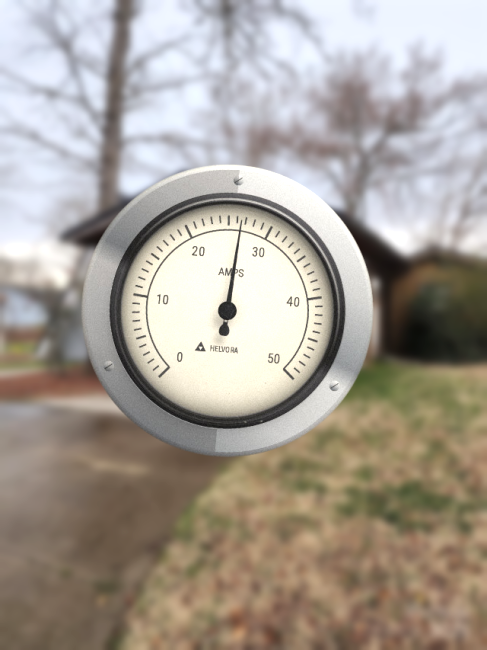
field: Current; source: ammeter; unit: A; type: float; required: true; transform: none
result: 26.5 A
